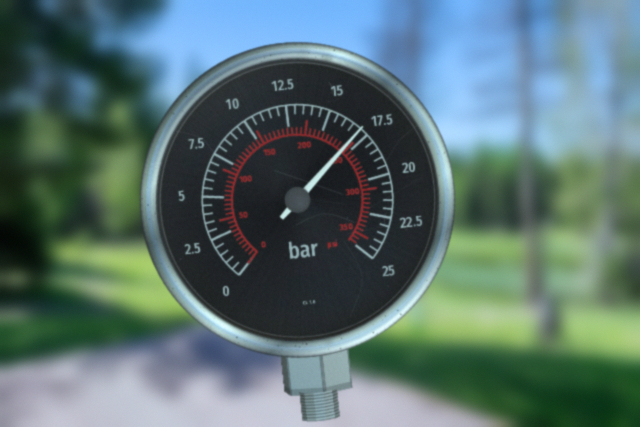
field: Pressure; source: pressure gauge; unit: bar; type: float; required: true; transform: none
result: 17 bar
